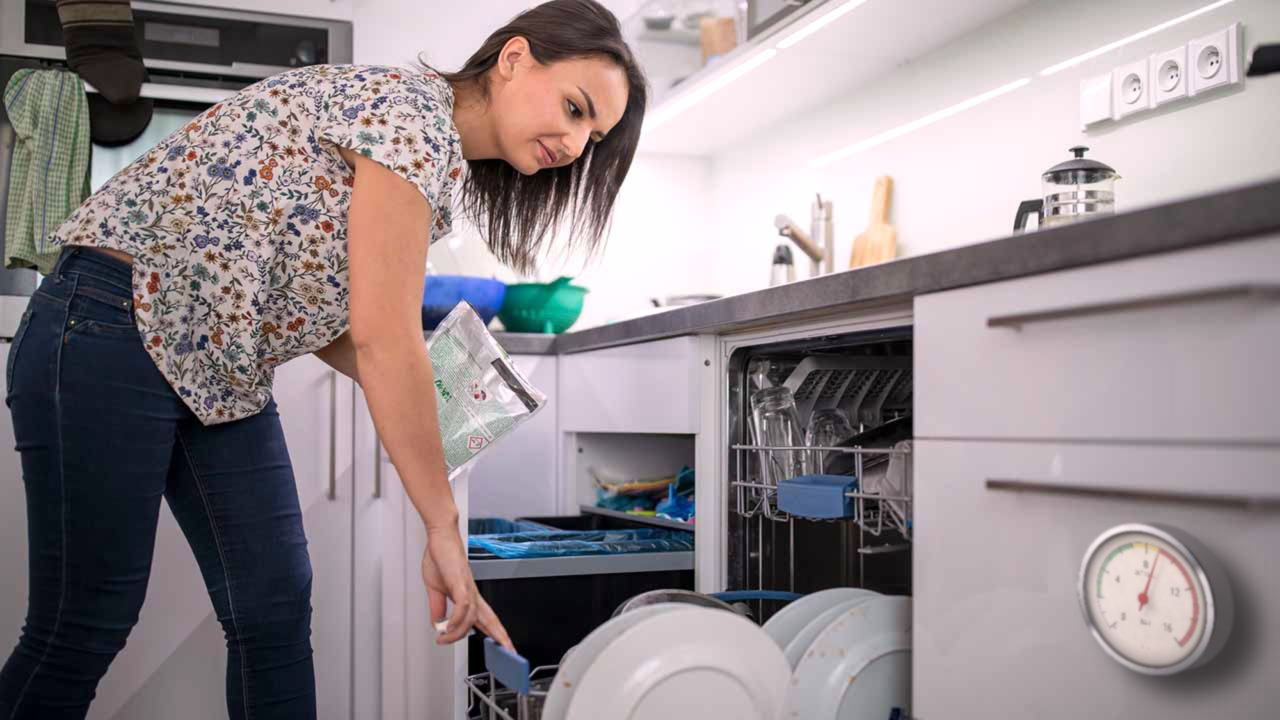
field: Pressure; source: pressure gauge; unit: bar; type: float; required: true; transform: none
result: 9 bar
